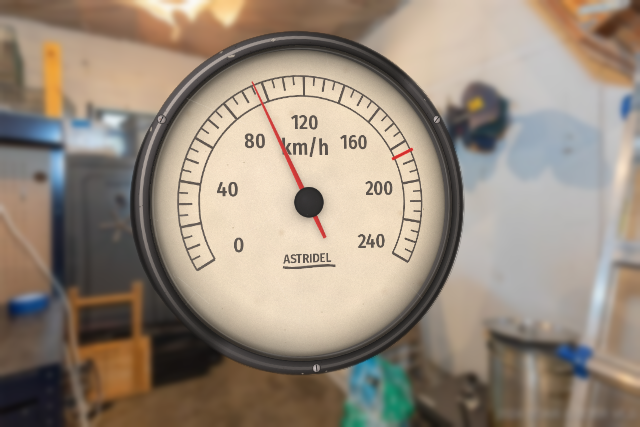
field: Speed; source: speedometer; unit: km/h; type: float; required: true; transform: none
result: 95 km/h
